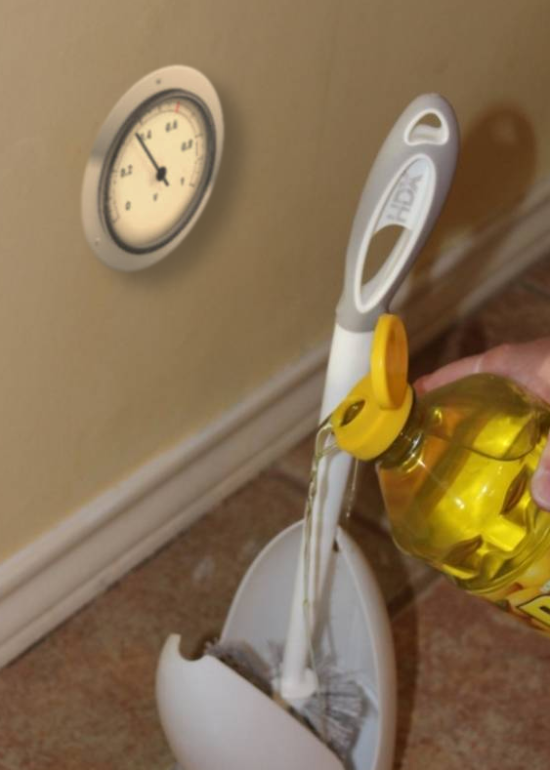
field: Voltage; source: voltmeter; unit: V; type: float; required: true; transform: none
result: 0.35 V
